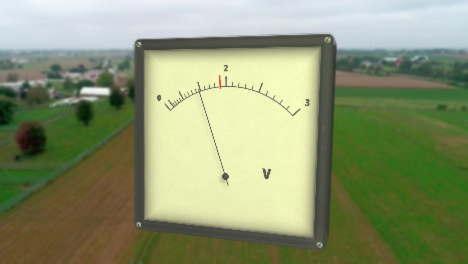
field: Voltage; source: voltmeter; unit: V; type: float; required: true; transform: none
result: 1.5 V
